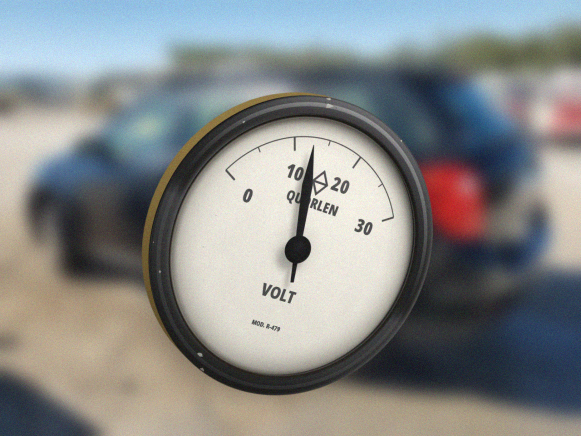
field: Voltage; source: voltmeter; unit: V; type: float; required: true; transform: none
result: 12.5 V
